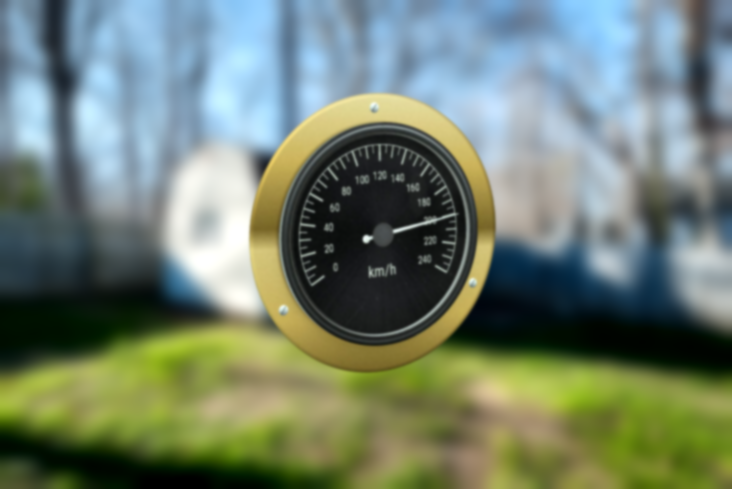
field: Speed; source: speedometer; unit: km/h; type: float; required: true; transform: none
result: 200 km/h
